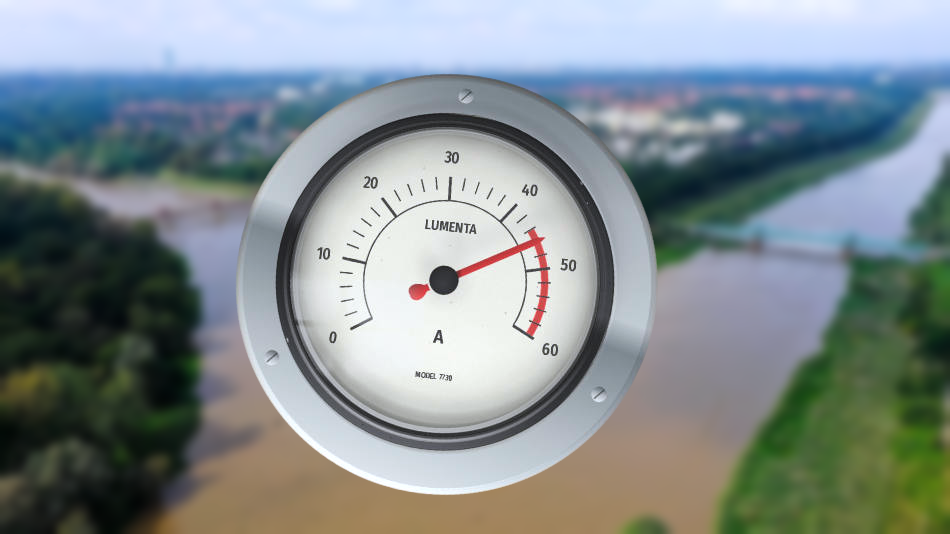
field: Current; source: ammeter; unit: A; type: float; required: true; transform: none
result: 46 A
